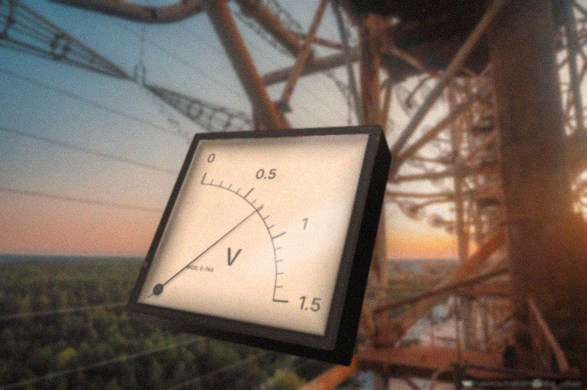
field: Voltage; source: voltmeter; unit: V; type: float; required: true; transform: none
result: 0.7 V
